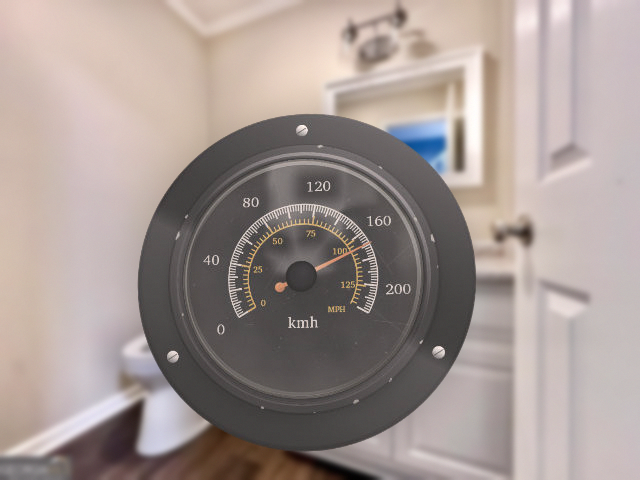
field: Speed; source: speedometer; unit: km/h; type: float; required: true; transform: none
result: 170 km/h
